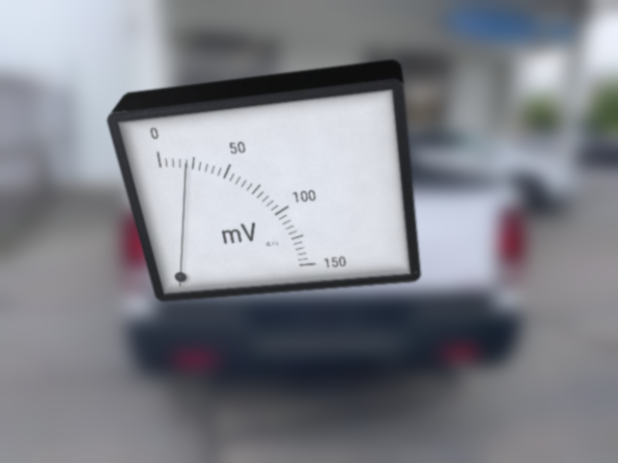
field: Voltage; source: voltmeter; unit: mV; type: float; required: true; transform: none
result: 20 mV
